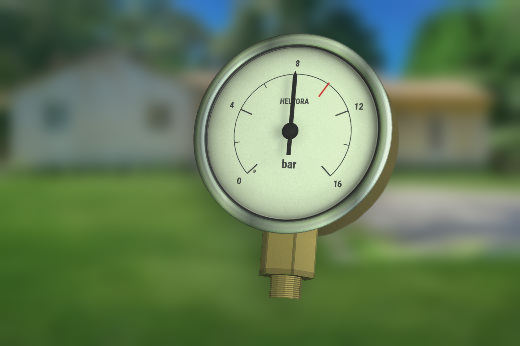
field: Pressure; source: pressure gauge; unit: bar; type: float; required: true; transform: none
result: 8 bar
